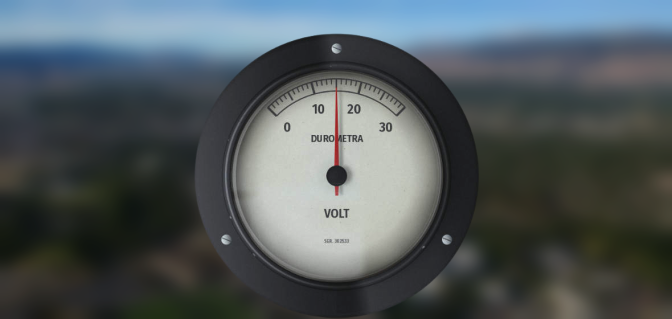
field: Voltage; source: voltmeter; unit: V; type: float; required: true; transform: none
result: 15 V
